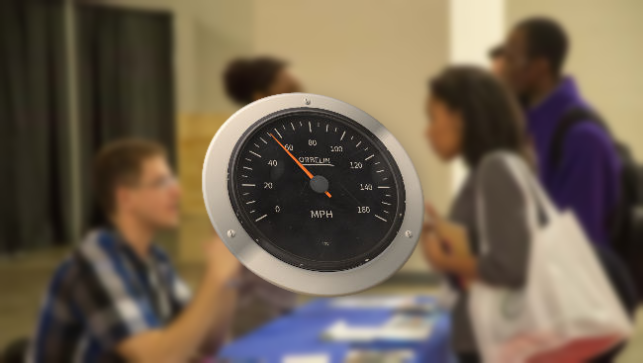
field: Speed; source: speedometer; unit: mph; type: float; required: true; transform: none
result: 55 mph
